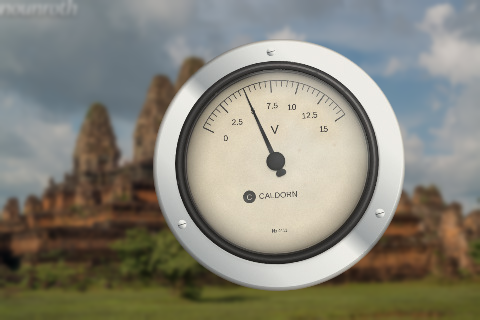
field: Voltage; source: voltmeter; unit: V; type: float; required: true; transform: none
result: 5 V
